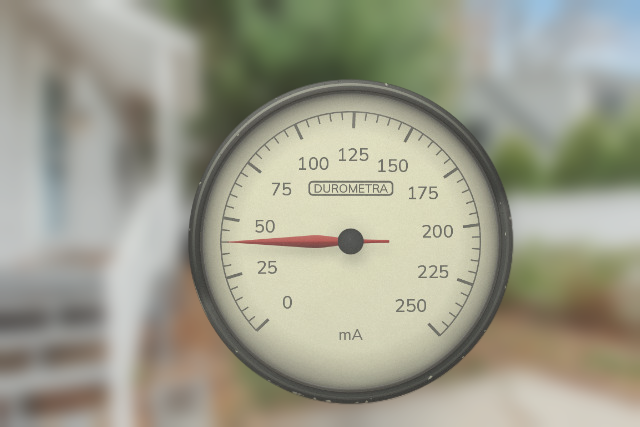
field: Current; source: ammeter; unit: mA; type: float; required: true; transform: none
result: 40 mA
